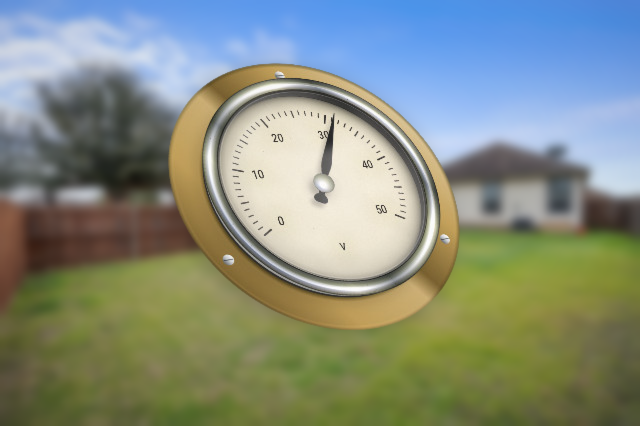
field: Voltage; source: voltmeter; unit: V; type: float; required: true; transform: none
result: 31 V
